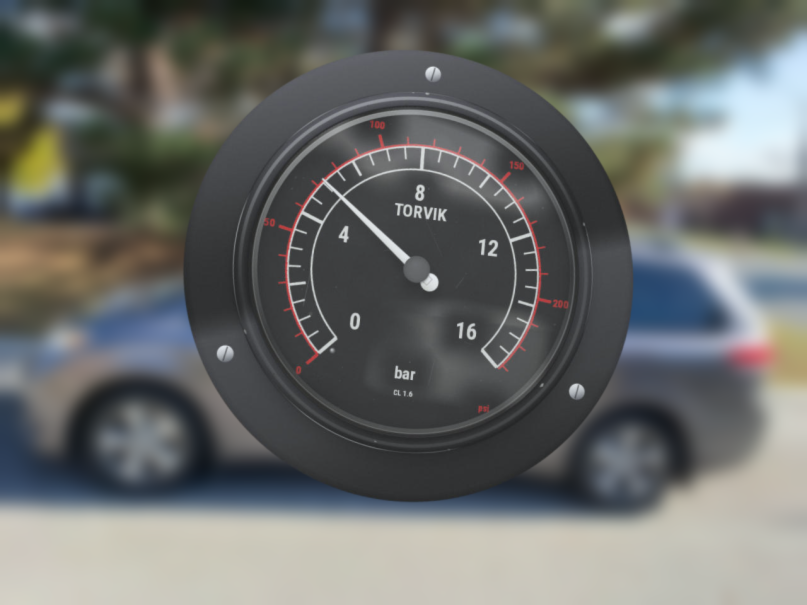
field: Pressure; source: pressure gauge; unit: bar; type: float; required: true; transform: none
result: 5 bar
